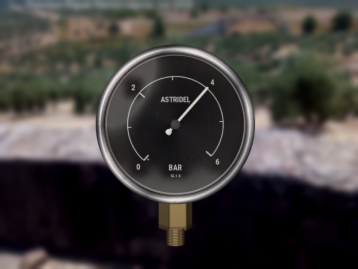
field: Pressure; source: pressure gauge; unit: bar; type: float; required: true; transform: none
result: 4 bar
